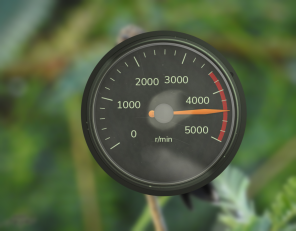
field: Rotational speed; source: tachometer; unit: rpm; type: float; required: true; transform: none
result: 4400 rpm
